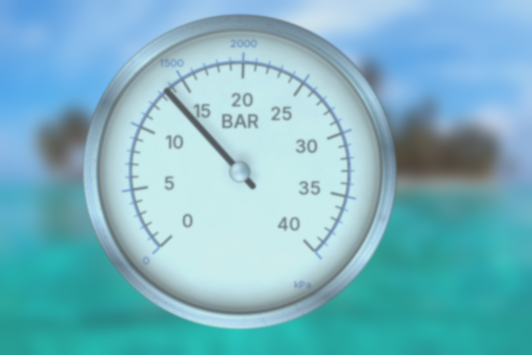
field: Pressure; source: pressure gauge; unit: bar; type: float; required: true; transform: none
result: 13.5 bar
